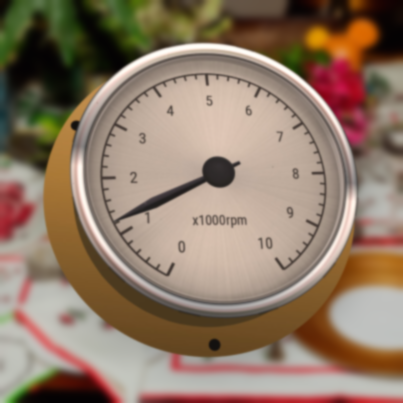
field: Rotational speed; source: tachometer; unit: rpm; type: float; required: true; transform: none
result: 1200 rpm
